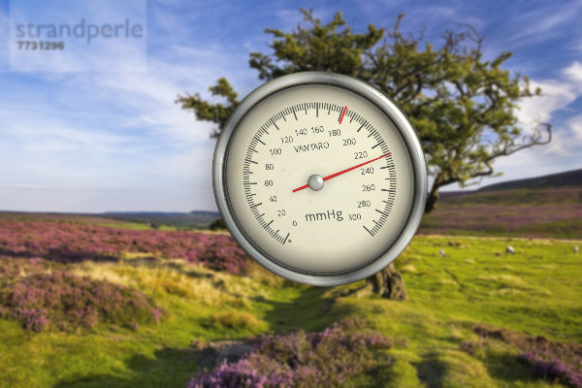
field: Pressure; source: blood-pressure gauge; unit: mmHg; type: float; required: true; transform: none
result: 230 mmHg
